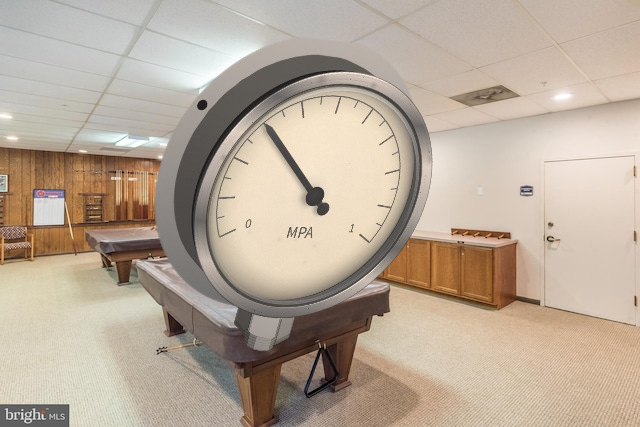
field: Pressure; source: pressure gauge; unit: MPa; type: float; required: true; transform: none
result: 0.3 MPa
